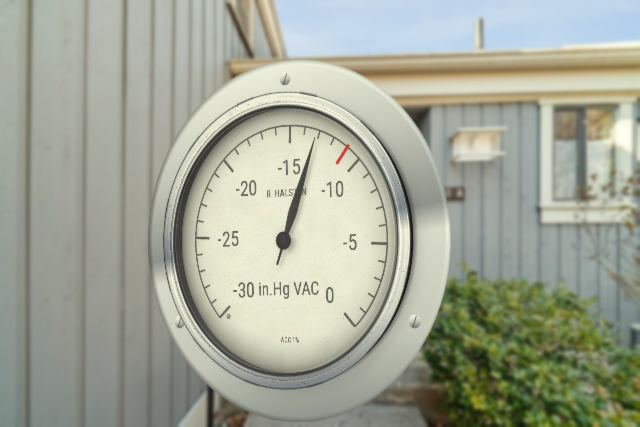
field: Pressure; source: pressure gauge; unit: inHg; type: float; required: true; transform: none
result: -13 inHg
